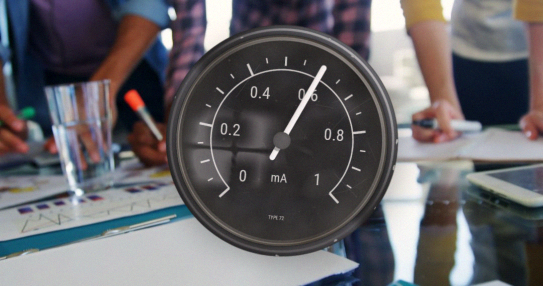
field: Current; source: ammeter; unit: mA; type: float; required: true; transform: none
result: 0.6 mA
